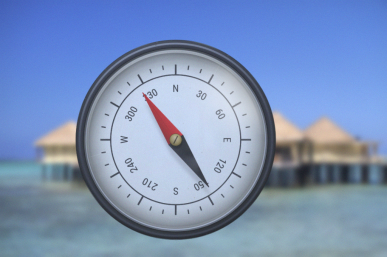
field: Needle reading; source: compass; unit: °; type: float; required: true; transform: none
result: 325 °
